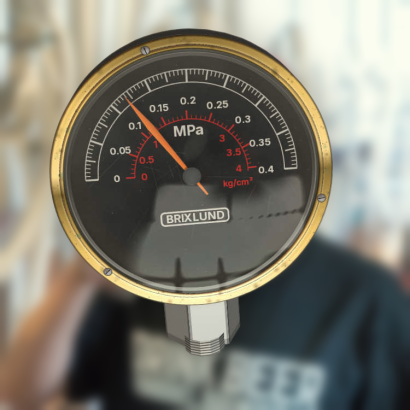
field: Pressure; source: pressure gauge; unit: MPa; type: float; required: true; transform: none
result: 0.12 MPa
